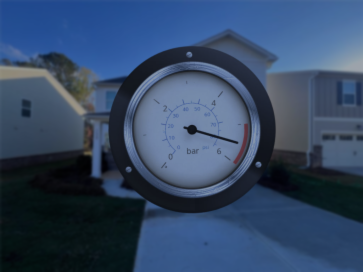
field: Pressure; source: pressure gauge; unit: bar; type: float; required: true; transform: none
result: 5.5 bar
